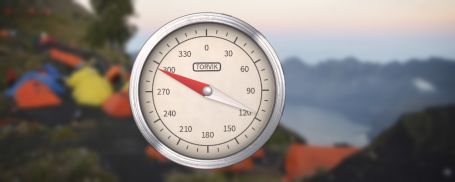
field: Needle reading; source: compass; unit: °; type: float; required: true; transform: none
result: 295 °
